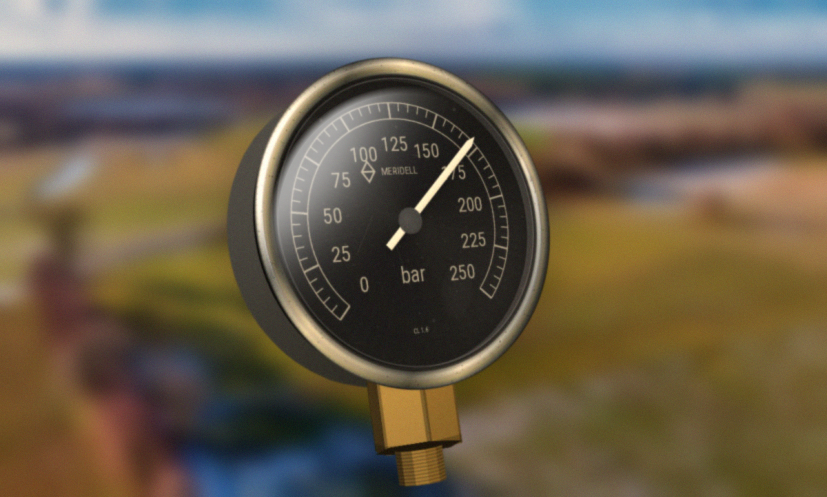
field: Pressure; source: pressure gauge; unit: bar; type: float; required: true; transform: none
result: 170 bar
